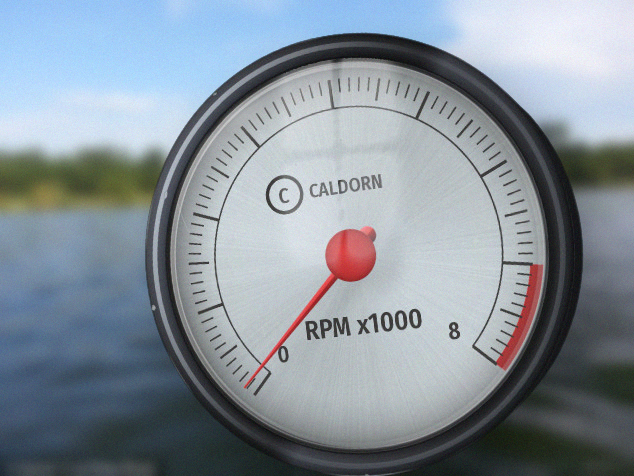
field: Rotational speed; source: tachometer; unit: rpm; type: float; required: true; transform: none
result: 100 rpm
